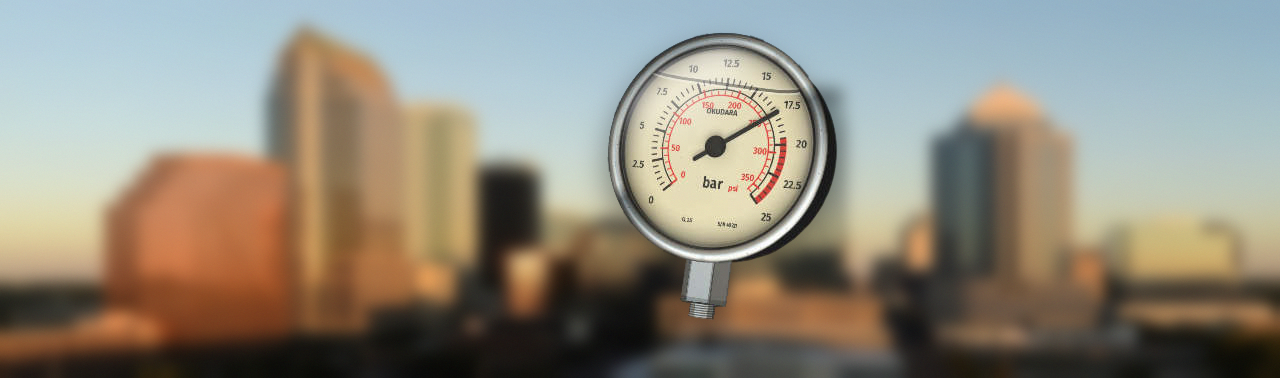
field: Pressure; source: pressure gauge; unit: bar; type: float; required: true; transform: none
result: 17.5 bar
